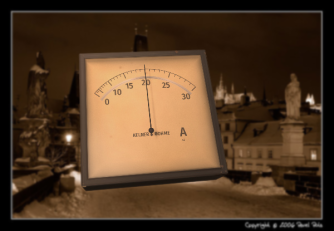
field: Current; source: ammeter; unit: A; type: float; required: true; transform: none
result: 20 A
